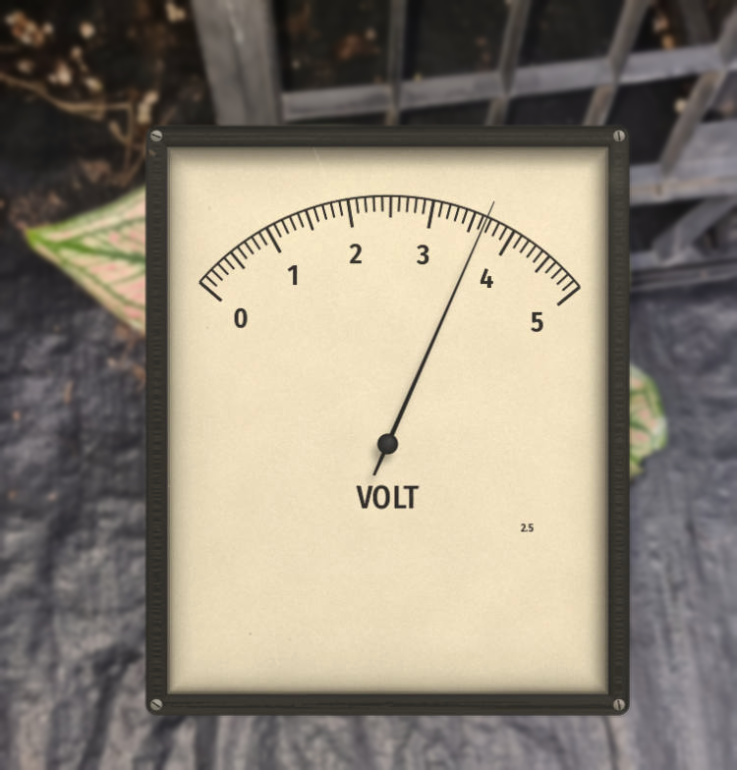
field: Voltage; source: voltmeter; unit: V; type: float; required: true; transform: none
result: 3.65 V
